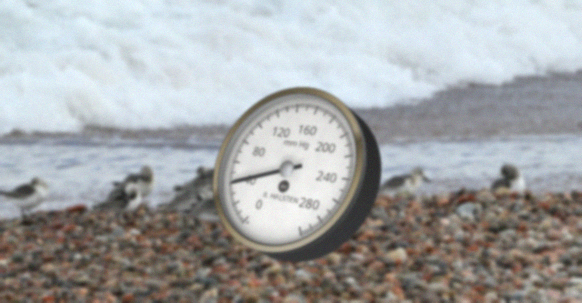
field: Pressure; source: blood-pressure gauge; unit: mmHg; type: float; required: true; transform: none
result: 40 mmHg
